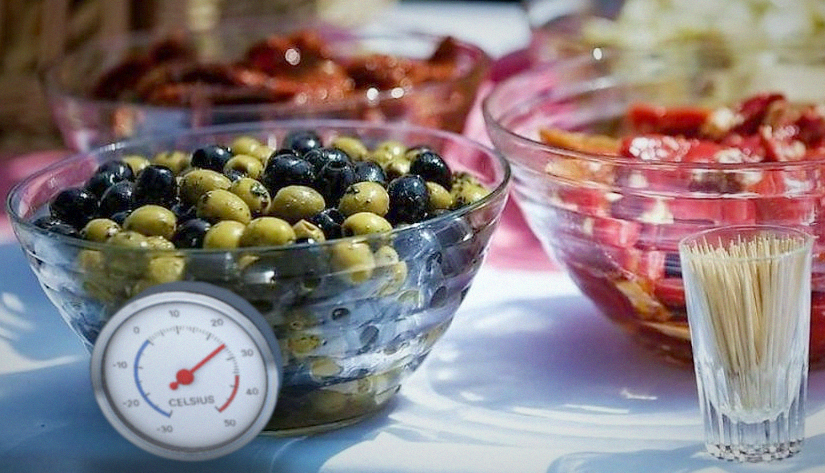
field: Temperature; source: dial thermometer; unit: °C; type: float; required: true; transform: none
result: 25 °C
